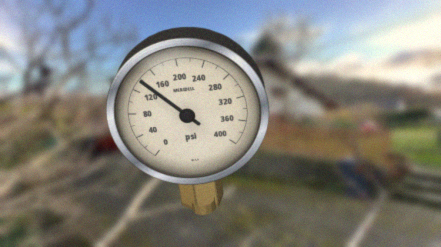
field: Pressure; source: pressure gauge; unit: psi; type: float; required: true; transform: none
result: 140 psi
